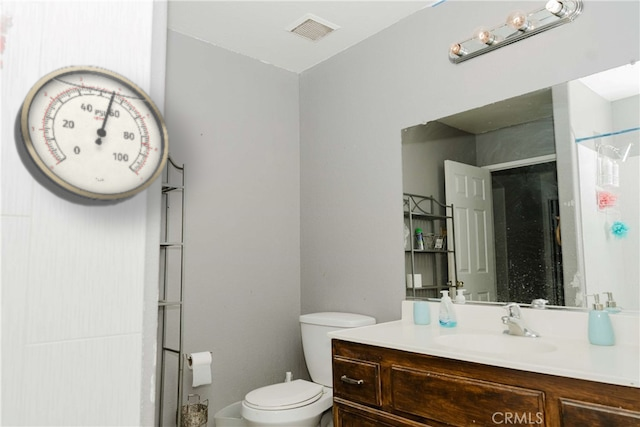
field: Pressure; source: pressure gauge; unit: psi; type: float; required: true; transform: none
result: 55 psi
